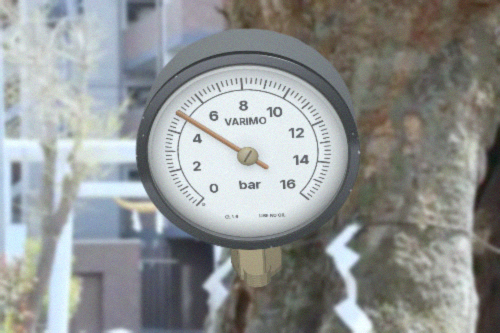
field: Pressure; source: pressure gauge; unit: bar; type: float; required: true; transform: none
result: 5 bar
